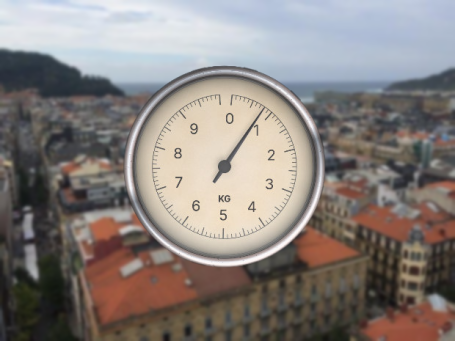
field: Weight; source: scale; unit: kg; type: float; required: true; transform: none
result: 0.8 kg
